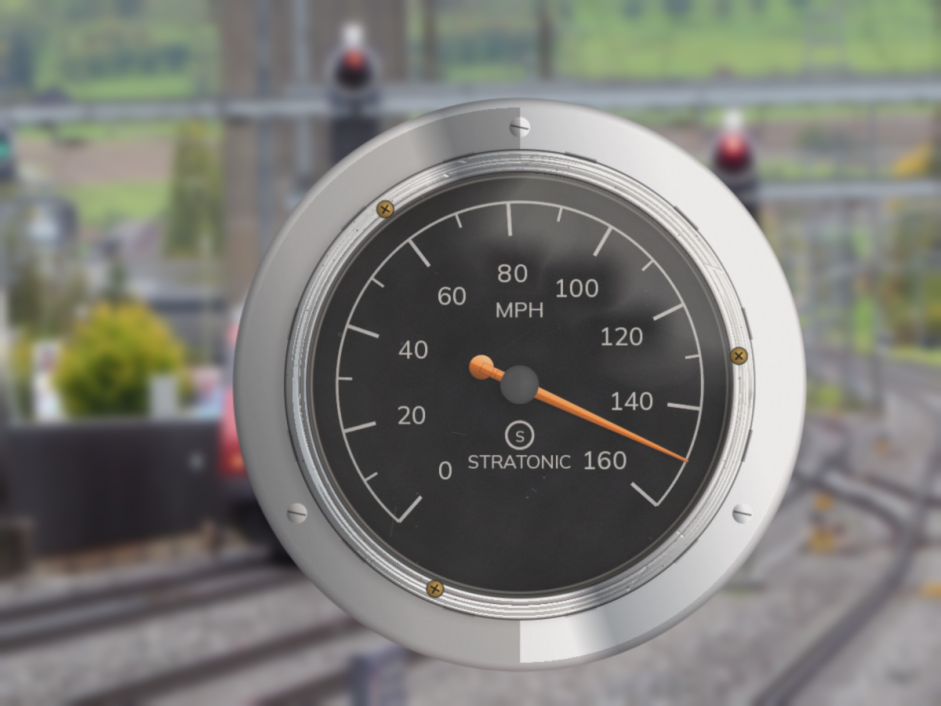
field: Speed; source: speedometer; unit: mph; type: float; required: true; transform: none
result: 150 mph
